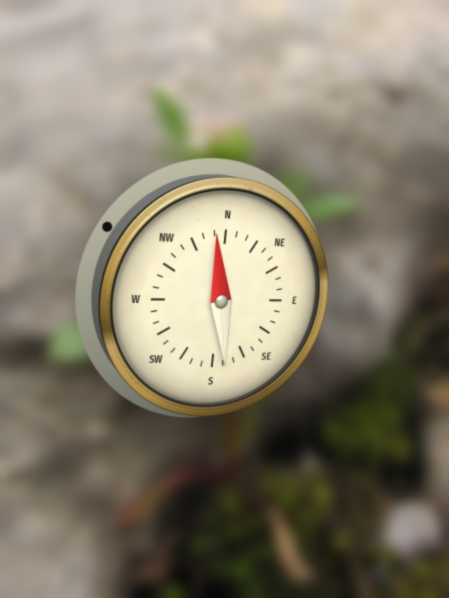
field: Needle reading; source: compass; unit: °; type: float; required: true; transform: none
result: 350 °
